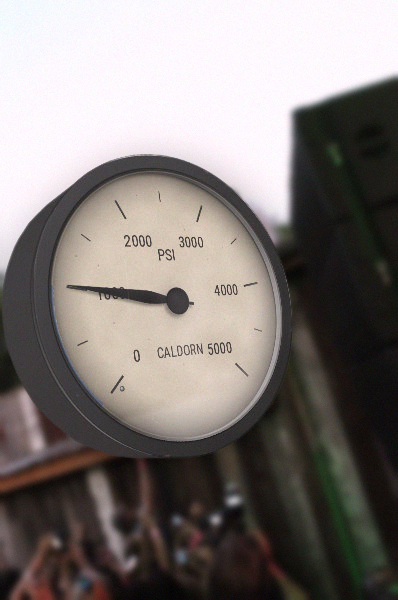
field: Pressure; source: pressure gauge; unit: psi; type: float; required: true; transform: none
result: 1000 psi
